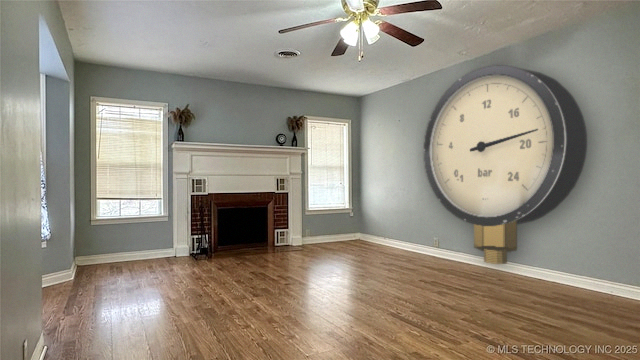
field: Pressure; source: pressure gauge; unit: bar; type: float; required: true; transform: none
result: 19 bar
